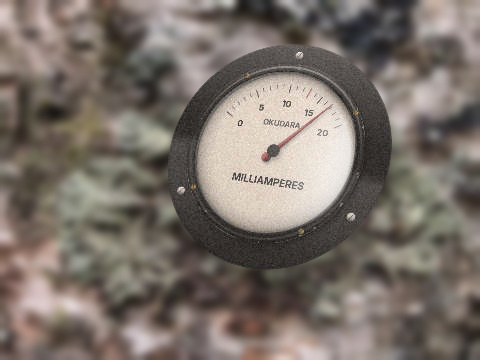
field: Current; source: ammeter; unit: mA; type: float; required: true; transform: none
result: 17 mA
